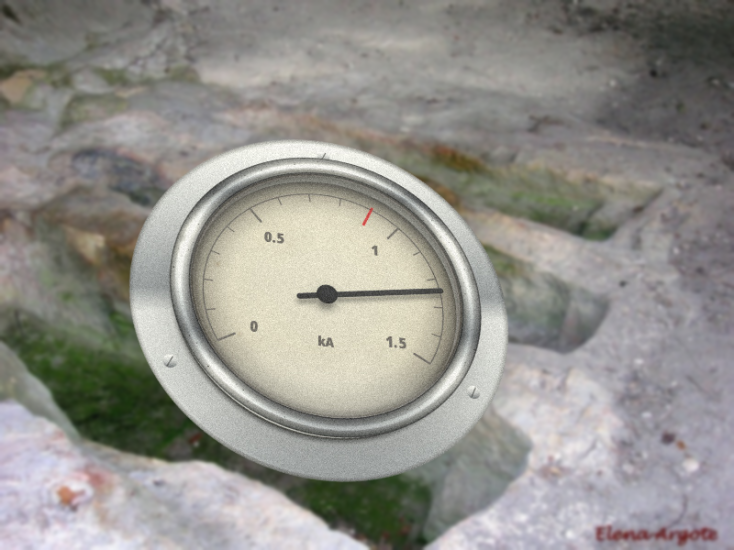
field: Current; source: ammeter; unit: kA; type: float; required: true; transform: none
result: 1.25 kA
